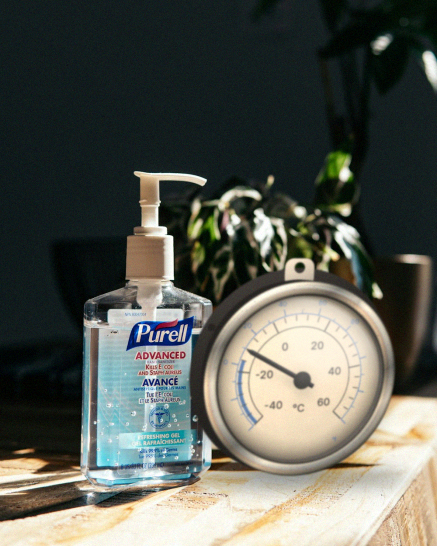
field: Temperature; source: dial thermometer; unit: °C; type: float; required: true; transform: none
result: -12 °C
